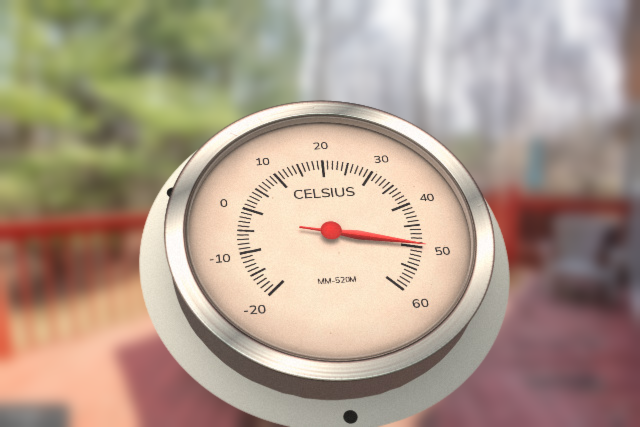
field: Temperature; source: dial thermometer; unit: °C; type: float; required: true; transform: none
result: 50 °C
